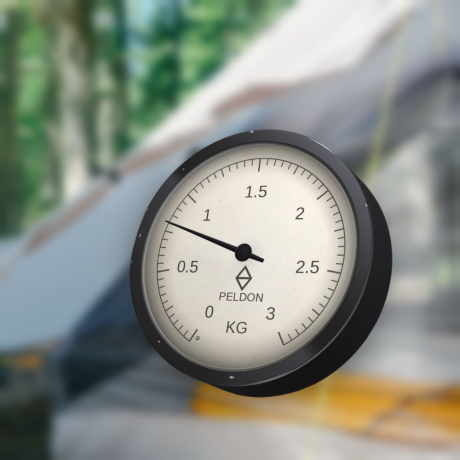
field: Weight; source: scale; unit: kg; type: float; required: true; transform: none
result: 0.8 kg
